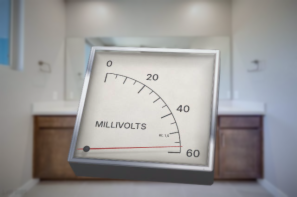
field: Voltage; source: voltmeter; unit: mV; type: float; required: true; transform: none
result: 57.5 mV
